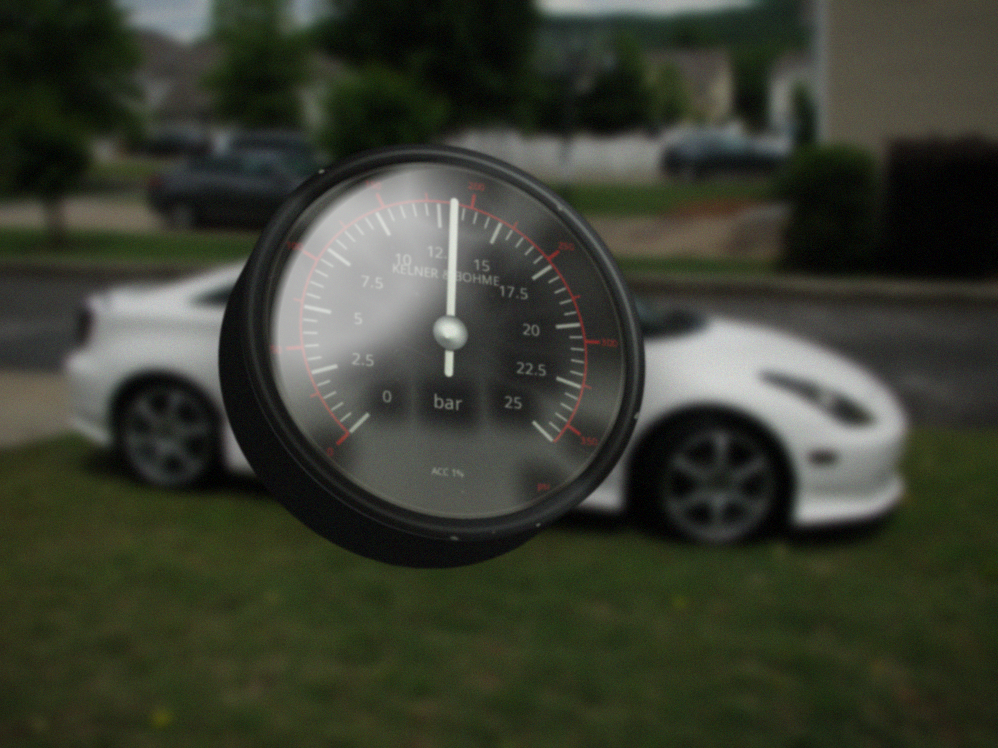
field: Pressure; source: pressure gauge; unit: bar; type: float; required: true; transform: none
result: 13 bar
